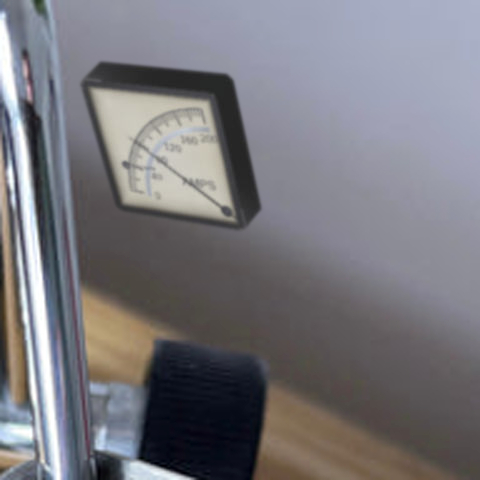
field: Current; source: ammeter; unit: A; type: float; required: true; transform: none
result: 80 A
